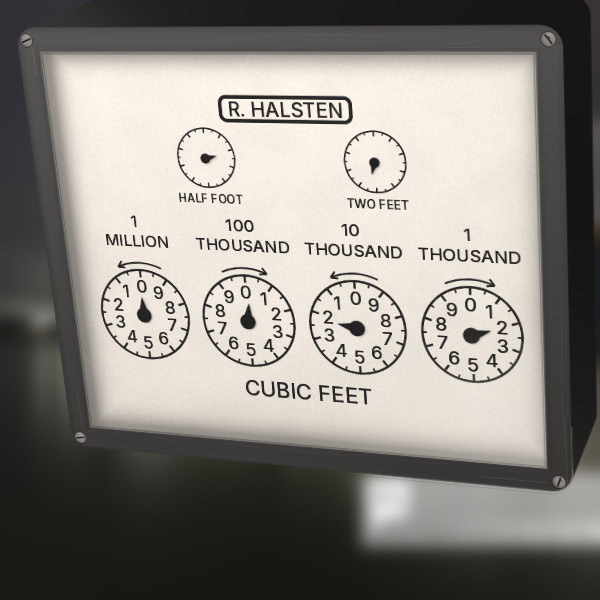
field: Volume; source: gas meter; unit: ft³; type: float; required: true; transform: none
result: 2200 ft³
